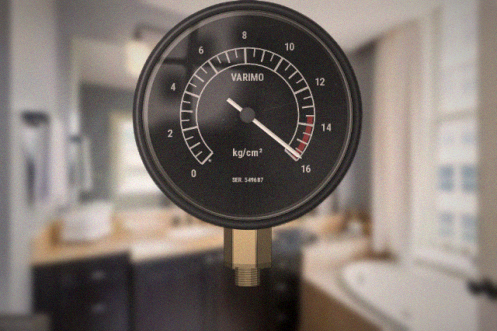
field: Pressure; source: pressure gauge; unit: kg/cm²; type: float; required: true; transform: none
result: 15.75 kg/cm²
